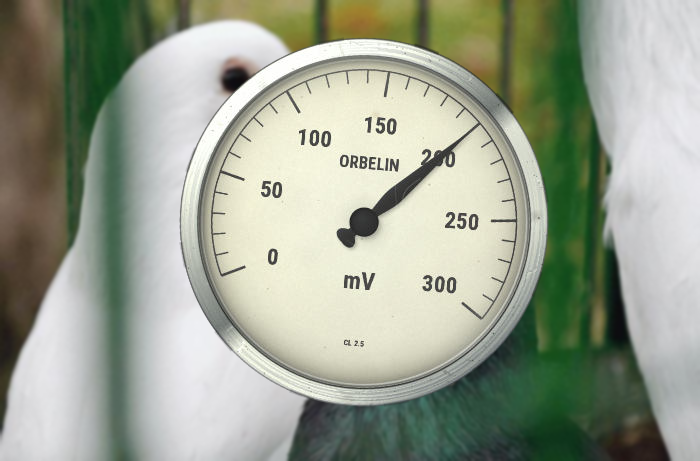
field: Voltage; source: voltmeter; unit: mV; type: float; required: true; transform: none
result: 200 mV
